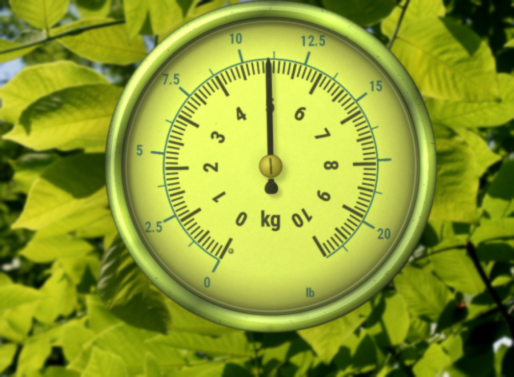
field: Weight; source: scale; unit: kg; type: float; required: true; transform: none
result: 5 kg
